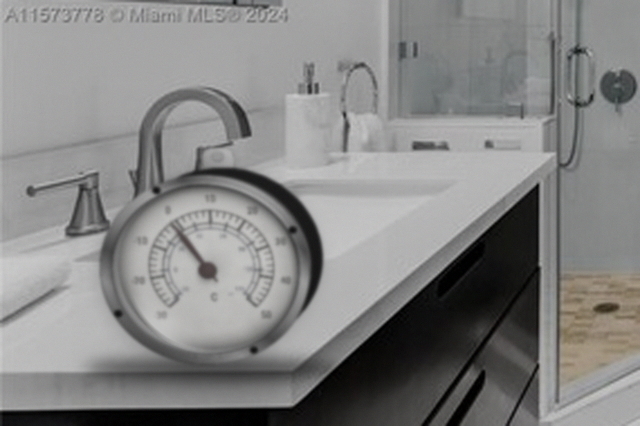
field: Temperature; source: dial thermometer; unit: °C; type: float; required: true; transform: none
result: 0 °C
